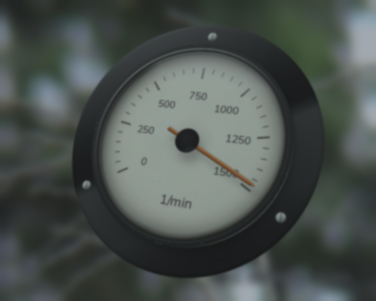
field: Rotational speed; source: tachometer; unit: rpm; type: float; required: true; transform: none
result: 1475 rpm
